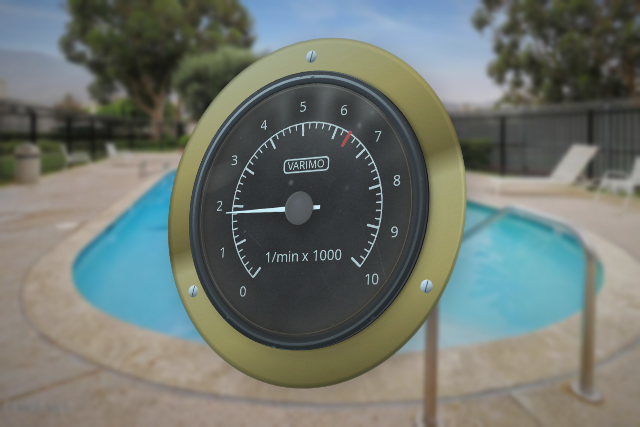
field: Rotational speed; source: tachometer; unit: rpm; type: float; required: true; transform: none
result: 1800 rpm
